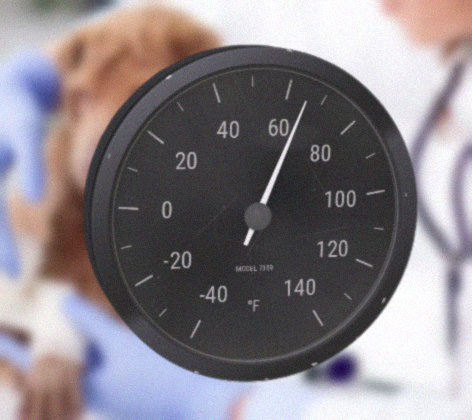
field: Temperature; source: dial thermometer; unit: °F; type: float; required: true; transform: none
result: 65 °F
